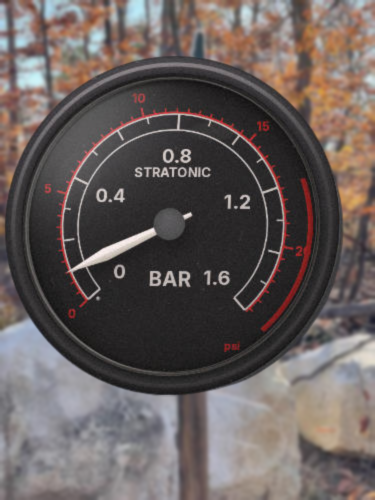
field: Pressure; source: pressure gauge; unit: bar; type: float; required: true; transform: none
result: 0.1 bar
